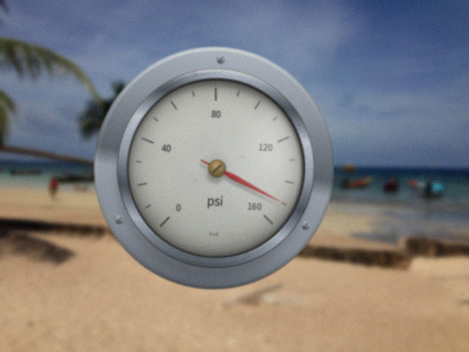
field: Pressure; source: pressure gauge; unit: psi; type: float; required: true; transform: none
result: 150 psi
